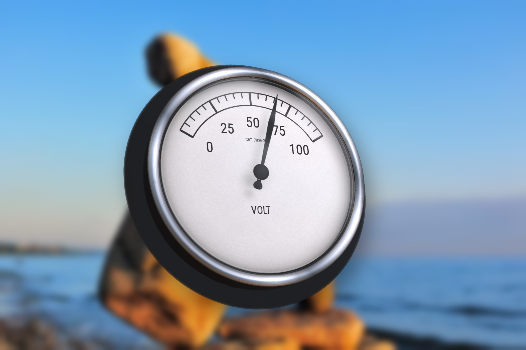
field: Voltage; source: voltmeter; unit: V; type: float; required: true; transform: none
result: 65 V
